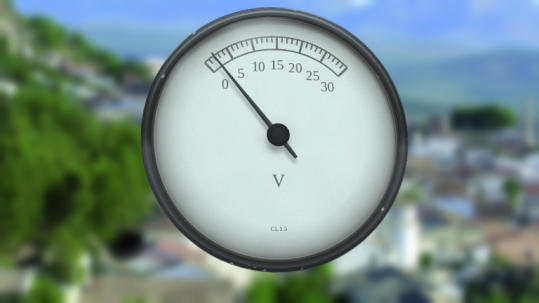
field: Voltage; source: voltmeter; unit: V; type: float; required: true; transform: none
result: 2 V
